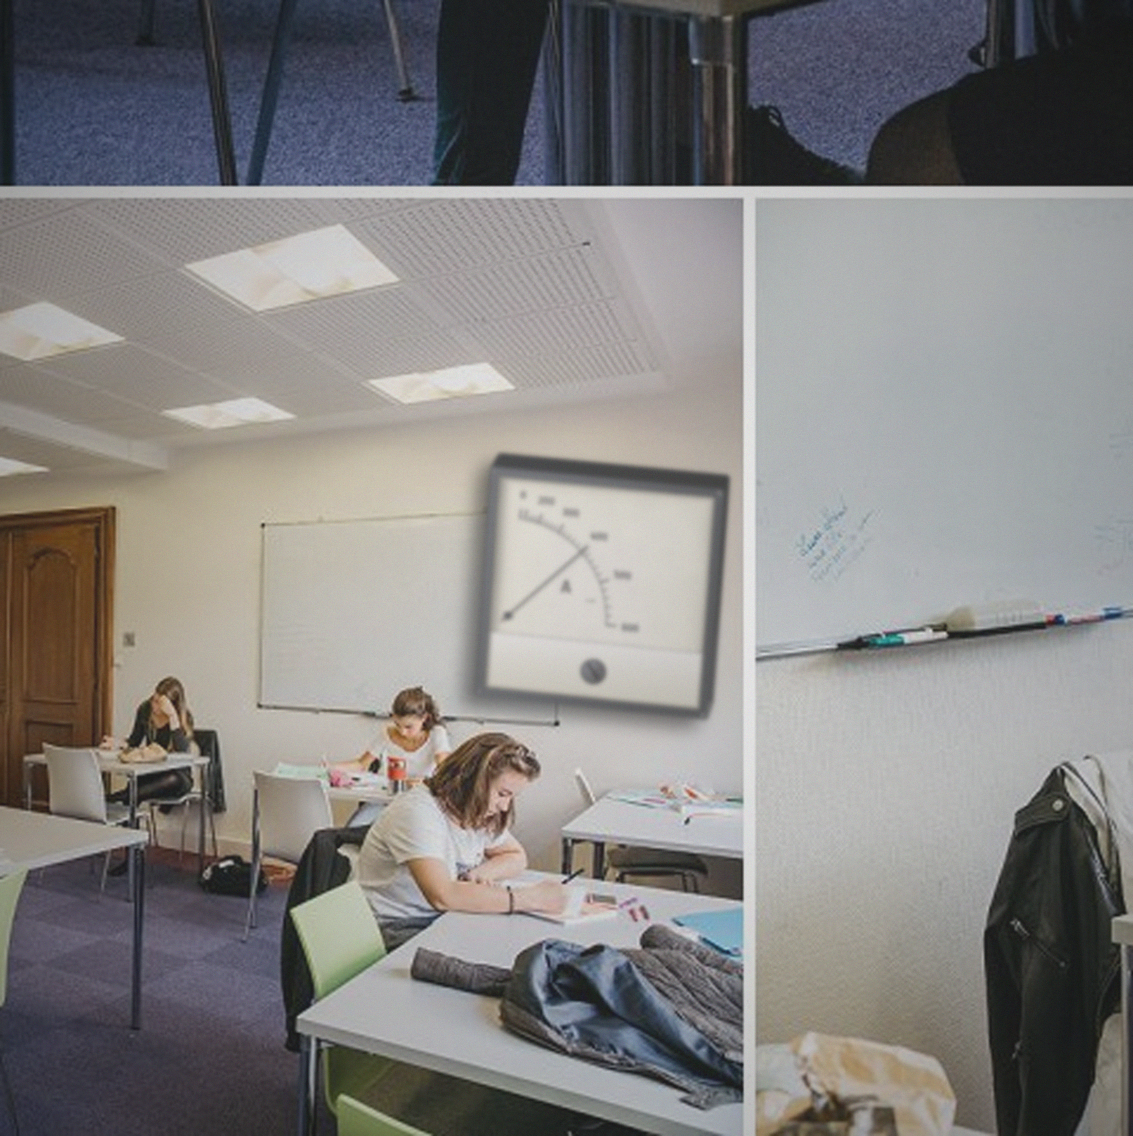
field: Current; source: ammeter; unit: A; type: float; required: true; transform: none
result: 400 A
